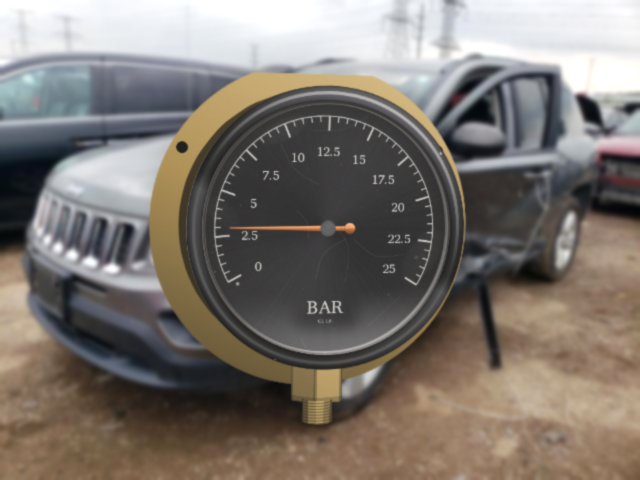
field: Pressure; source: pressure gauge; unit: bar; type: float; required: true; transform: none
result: 3 bar
